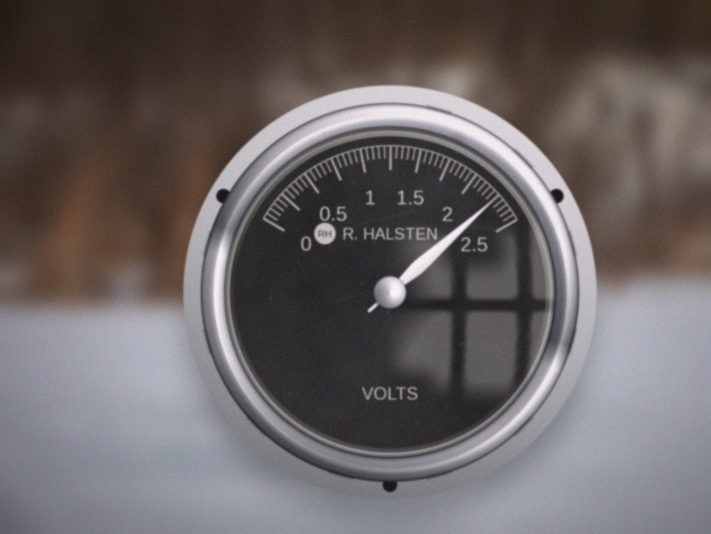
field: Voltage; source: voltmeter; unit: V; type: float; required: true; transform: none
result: 2.25 V
